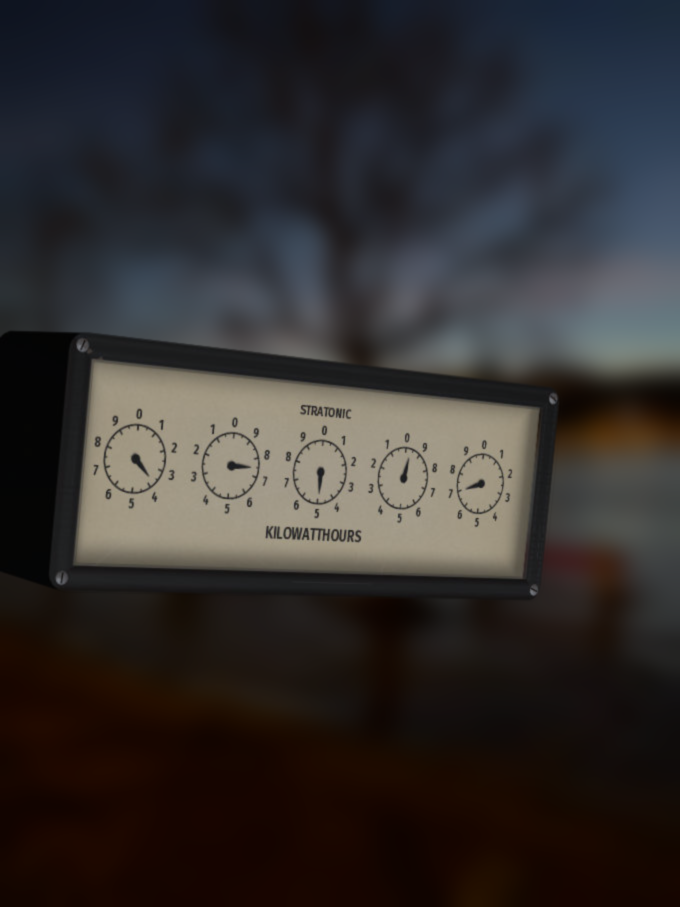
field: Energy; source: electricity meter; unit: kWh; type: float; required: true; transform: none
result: 37497 kWh
